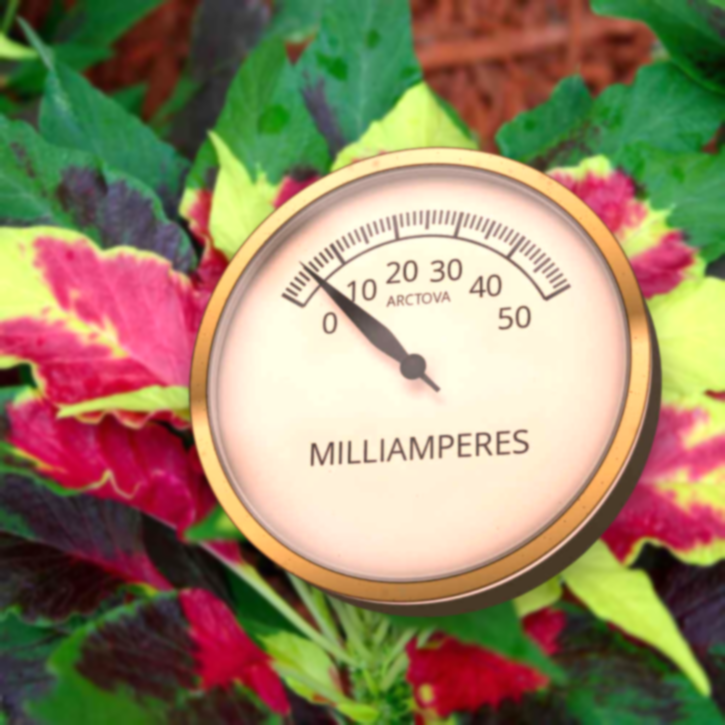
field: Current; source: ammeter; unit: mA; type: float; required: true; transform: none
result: 5 mA
